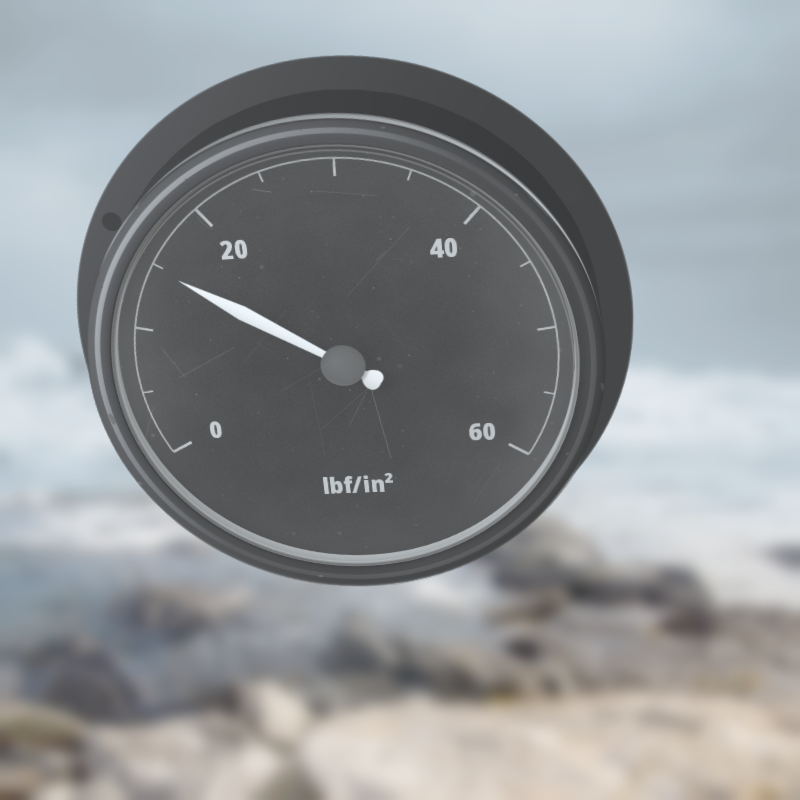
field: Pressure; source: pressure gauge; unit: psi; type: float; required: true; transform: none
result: 15 psi
